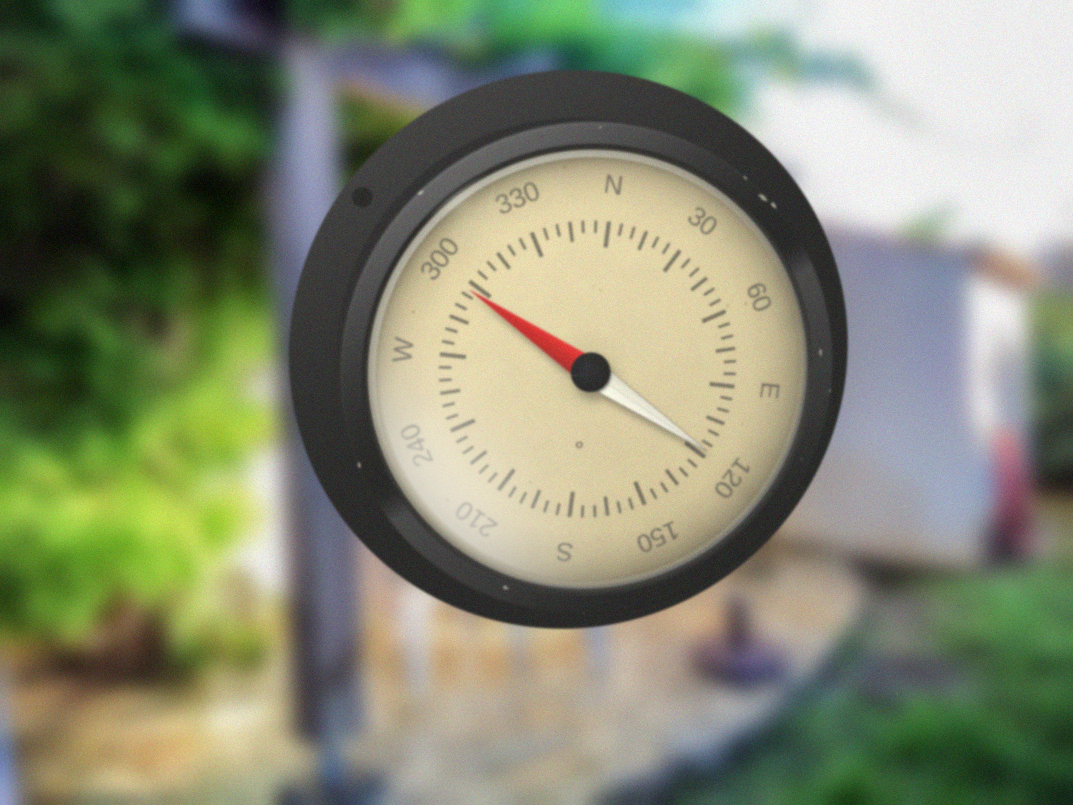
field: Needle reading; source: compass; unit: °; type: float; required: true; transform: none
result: 297.5 °
